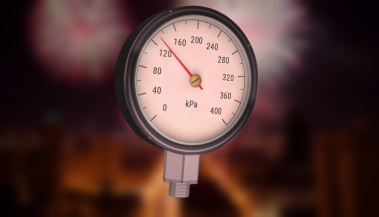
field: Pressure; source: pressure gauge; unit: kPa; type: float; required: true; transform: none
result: 130 kPa
